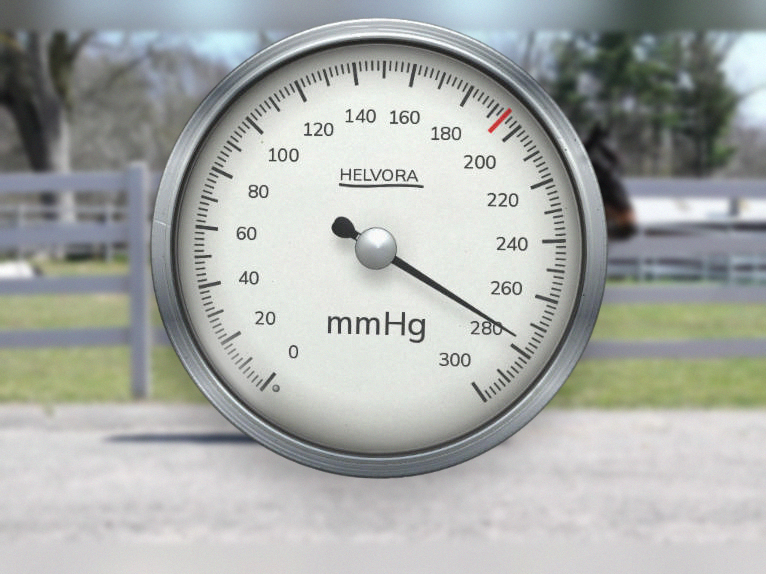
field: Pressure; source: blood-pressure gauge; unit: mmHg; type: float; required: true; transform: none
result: 276 mmHg
